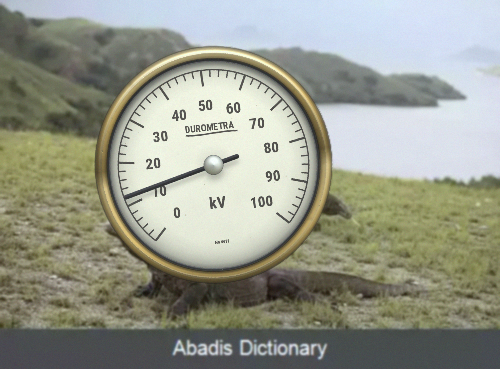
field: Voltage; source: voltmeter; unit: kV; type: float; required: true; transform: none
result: 12 kV
